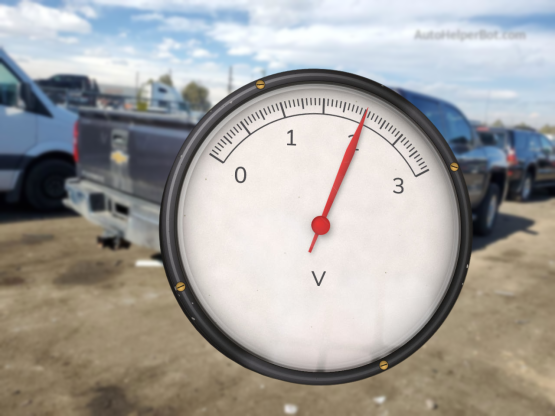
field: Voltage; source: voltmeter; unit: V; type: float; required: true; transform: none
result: 2 V
